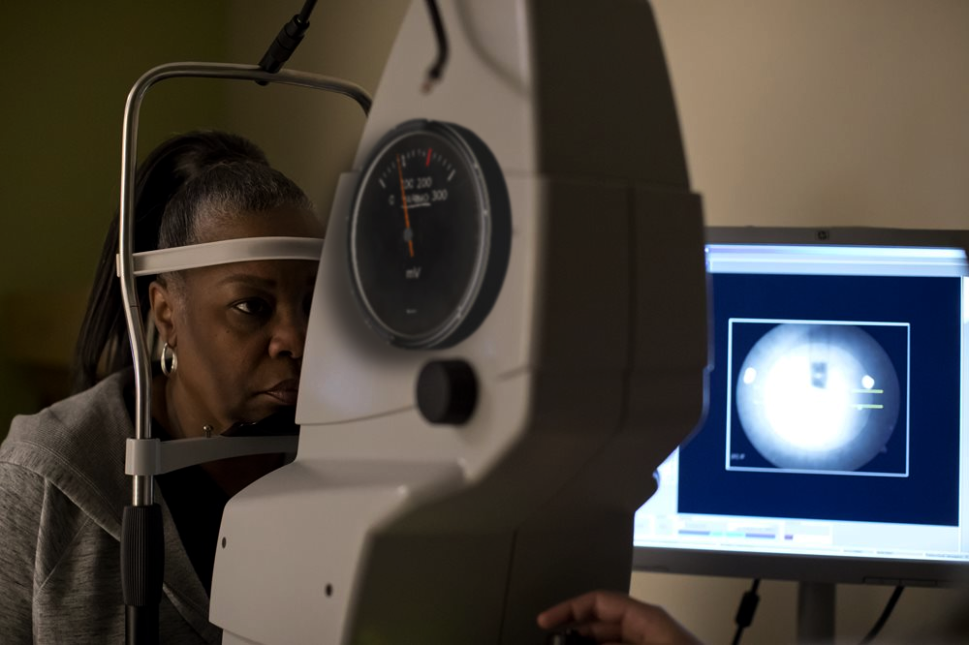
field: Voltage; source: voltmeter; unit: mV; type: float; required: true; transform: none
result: 100 mV
